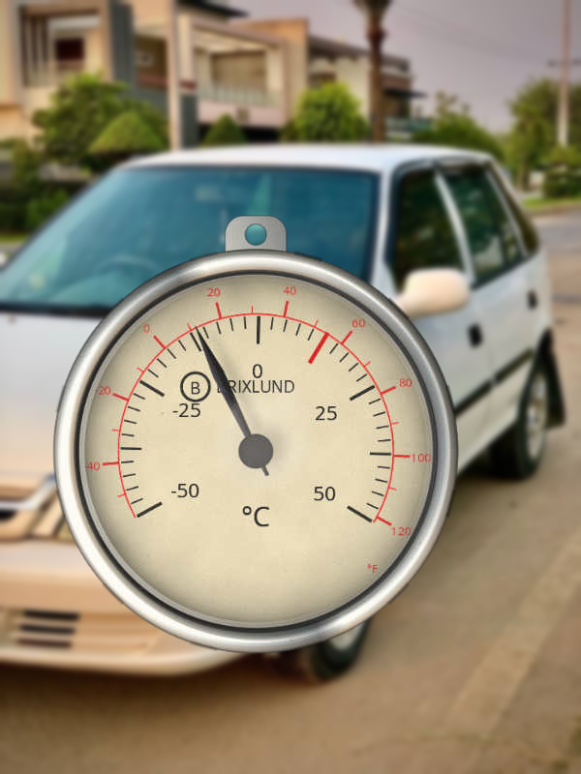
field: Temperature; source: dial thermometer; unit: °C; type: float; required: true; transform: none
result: -11.25 °C
